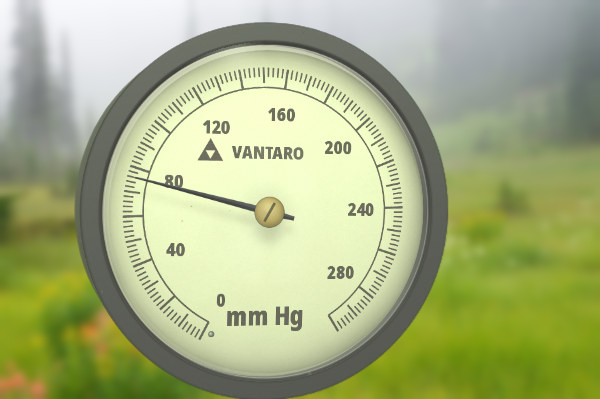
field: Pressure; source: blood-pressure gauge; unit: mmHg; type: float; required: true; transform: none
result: 76 mmHg
